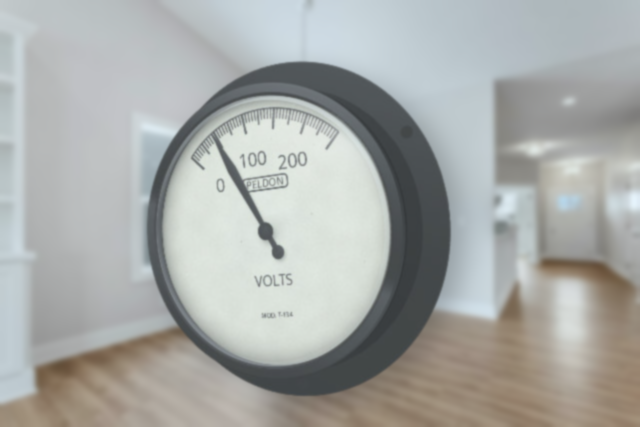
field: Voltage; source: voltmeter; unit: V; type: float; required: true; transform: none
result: 50 V
